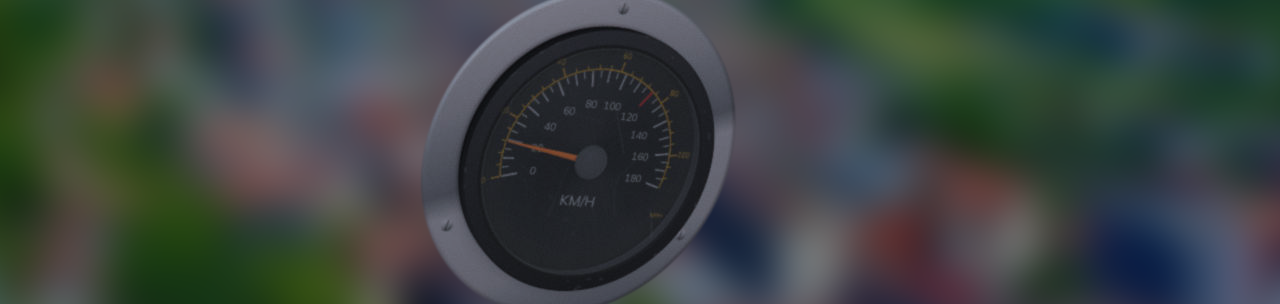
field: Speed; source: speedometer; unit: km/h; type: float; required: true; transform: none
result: 20 km/h
